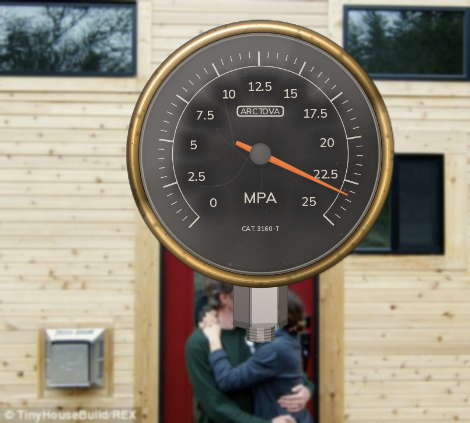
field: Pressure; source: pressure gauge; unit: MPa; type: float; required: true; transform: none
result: 23.25 MPa
